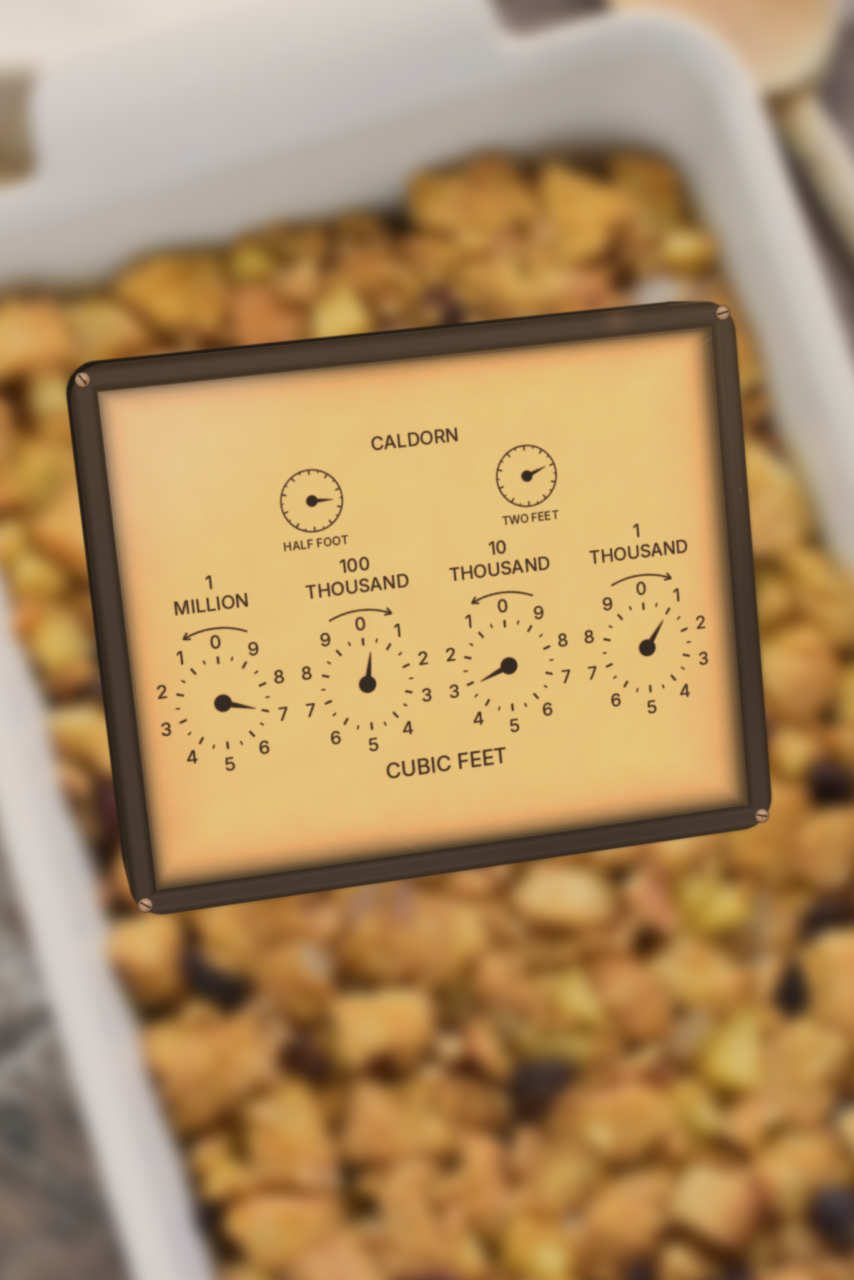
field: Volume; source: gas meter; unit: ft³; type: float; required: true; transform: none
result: 703100 ft³
